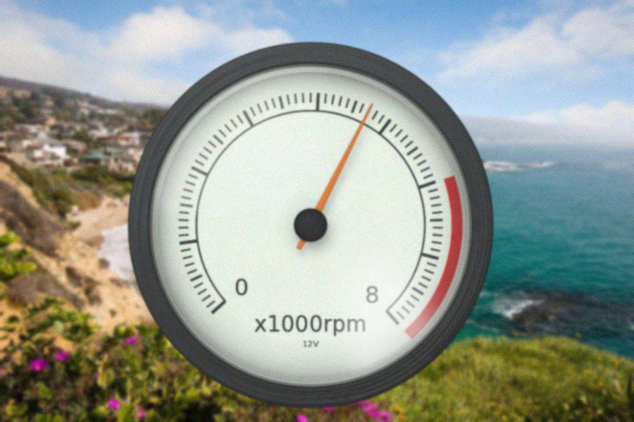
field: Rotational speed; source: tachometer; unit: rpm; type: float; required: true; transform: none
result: 4700 rpm
